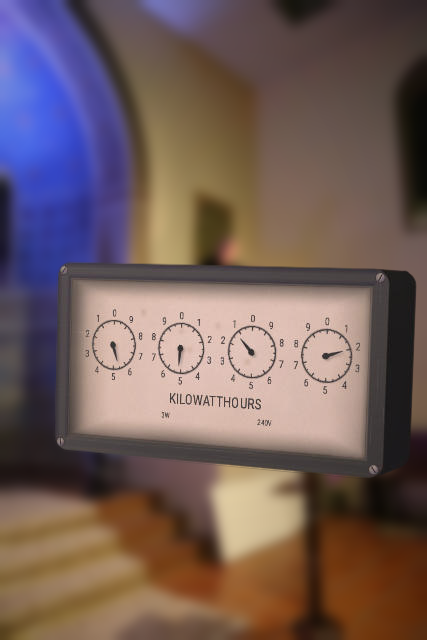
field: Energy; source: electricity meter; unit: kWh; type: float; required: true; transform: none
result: 5512 kWh
